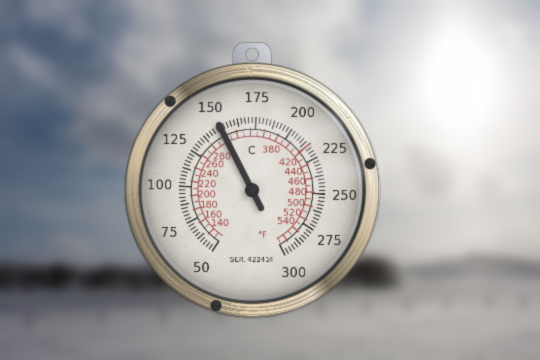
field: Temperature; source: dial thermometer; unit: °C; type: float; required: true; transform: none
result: 150 °C
